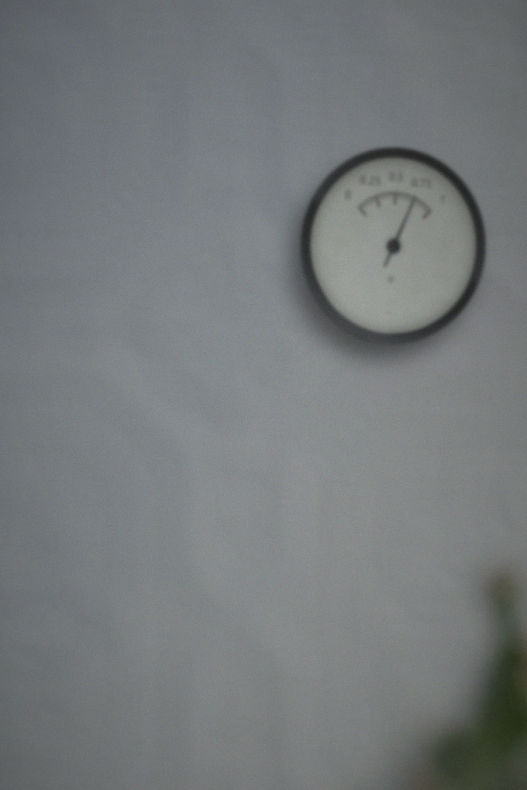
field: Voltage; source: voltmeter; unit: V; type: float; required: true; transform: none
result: 0.75 V
